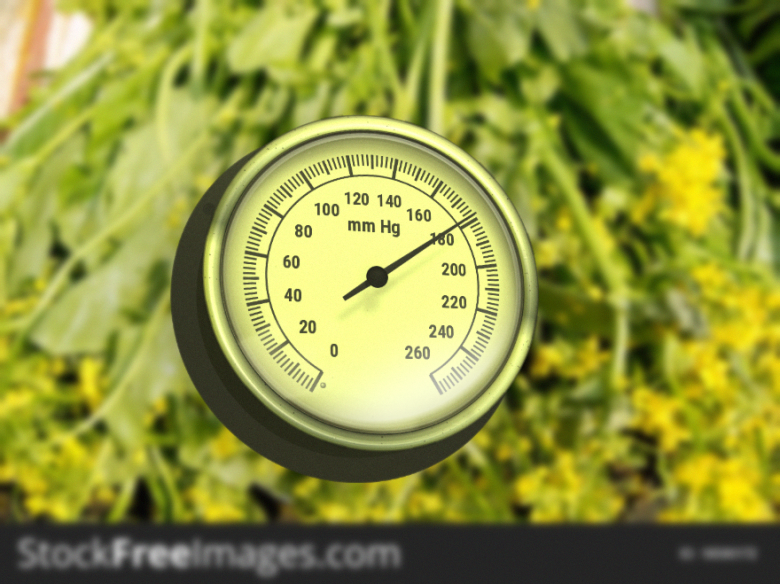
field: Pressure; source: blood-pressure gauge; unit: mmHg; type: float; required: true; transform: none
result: 178 mmHg
